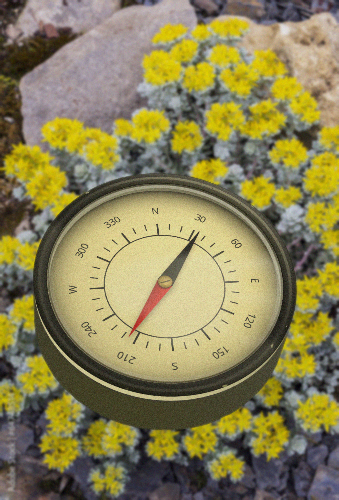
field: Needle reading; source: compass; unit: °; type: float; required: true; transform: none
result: 215 °
